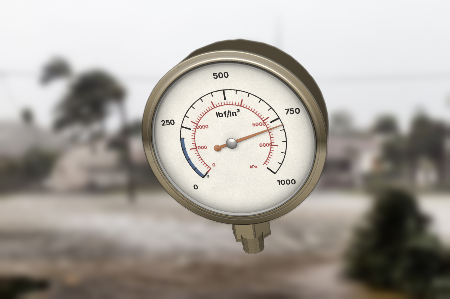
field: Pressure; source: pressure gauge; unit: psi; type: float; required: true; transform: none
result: 775 psi
